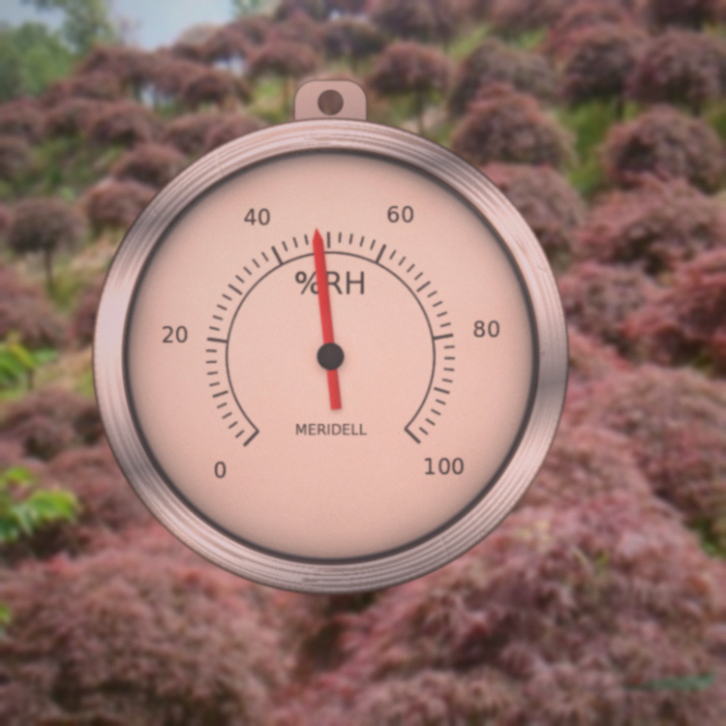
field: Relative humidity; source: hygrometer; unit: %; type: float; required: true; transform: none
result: 48 %
